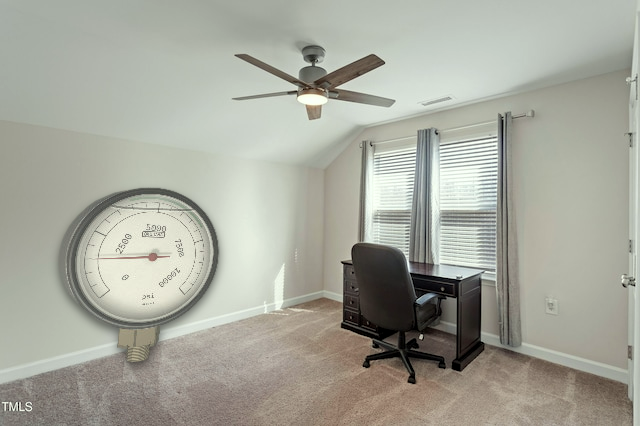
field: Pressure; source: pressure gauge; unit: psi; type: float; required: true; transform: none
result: 1500 psi
